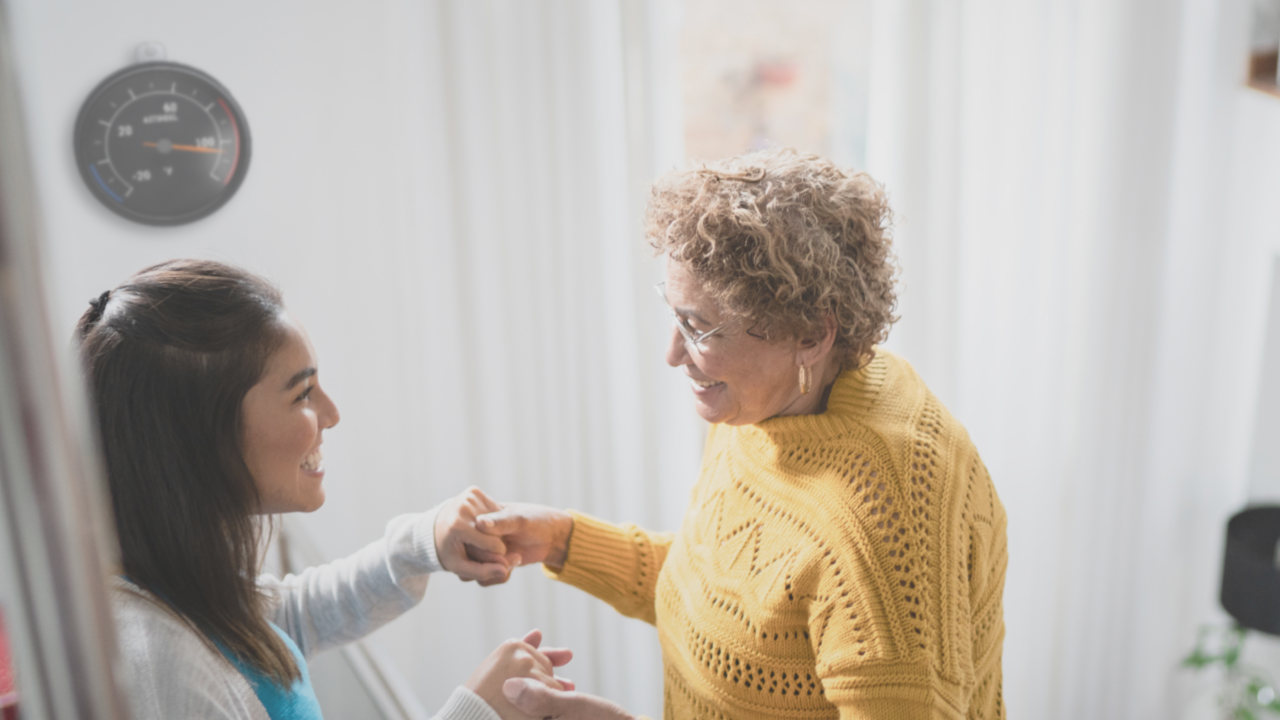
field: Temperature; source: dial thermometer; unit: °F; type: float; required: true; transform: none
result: 105 °F
